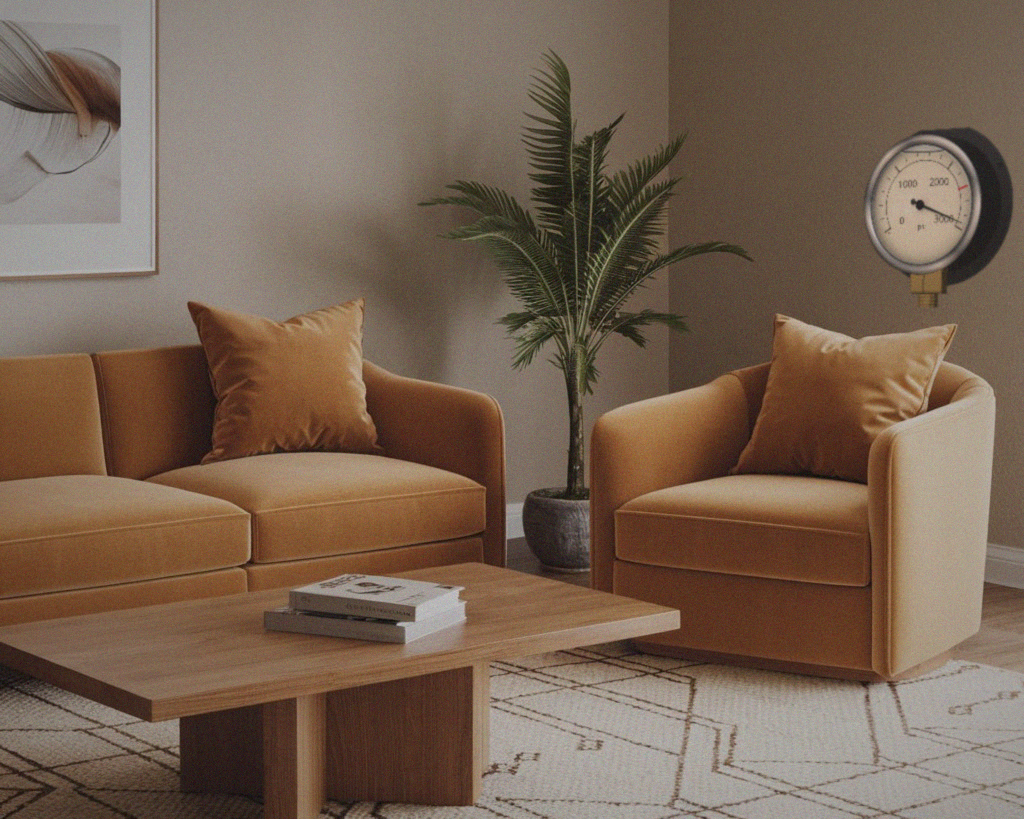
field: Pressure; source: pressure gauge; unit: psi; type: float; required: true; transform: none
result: 2900 psi
